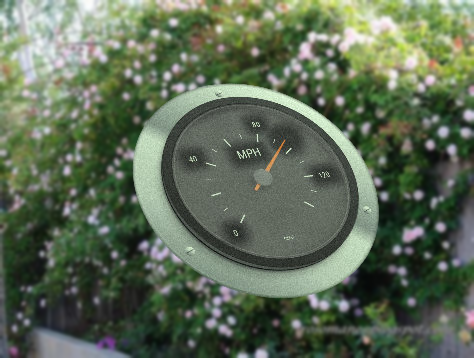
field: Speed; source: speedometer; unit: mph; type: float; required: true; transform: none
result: 95 mph
